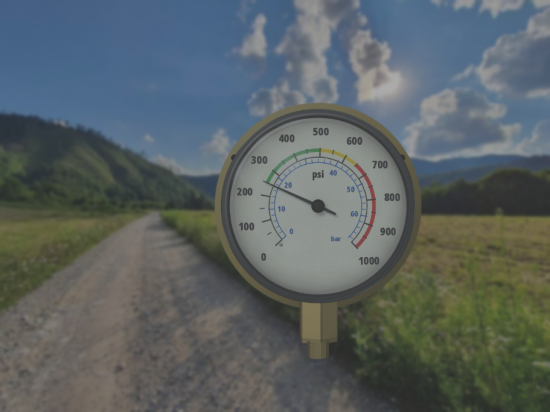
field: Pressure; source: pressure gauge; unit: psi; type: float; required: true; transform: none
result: 250 psi
